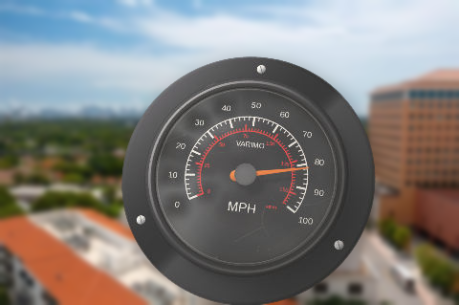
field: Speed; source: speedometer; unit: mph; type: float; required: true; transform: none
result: 82 mph
